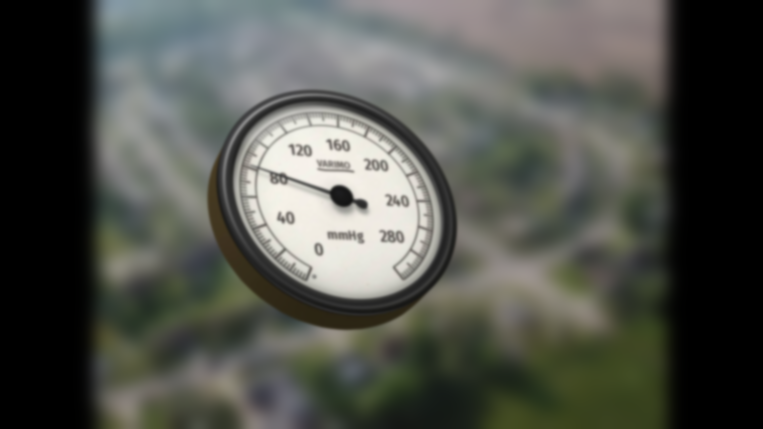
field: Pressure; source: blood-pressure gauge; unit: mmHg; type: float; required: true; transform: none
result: 80 mmHg
